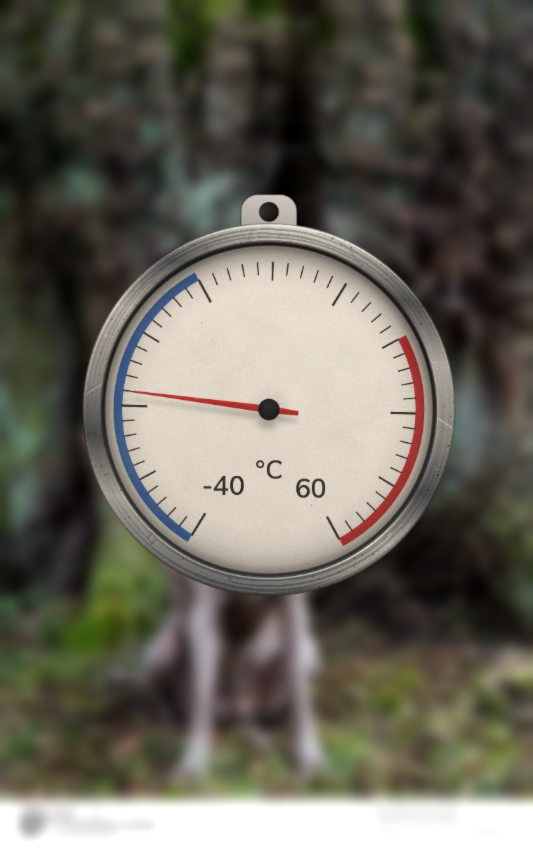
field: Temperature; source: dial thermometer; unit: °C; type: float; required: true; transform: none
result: -18 °C
